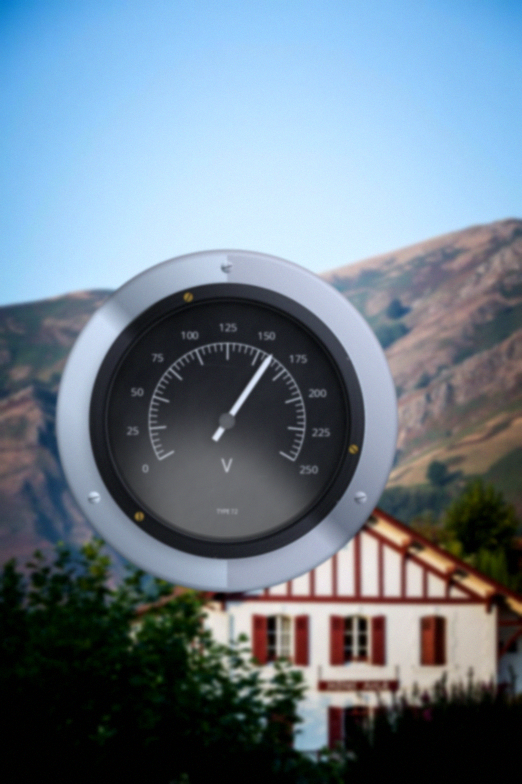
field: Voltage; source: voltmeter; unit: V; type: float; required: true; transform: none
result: 160 V
